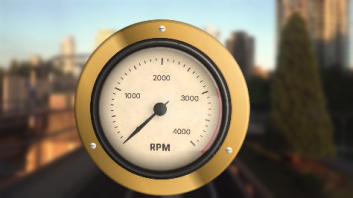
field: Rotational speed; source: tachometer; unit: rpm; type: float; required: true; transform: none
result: 0 rpm
